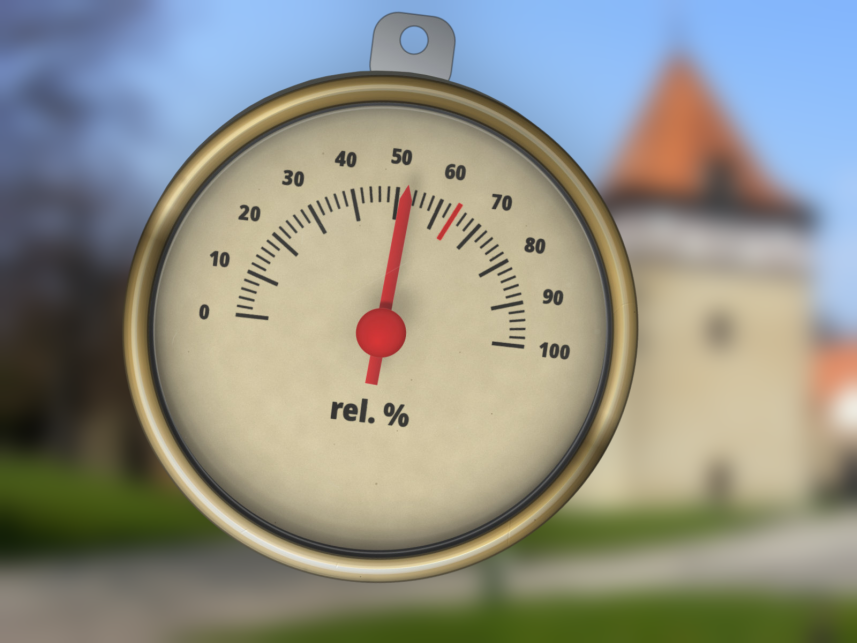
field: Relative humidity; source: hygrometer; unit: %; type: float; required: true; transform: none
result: 52 %
